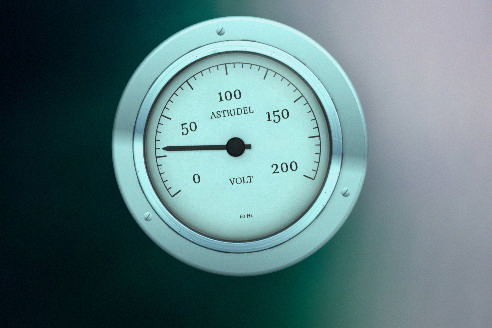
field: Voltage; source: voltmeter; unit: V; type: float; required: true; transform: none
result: 30 V
